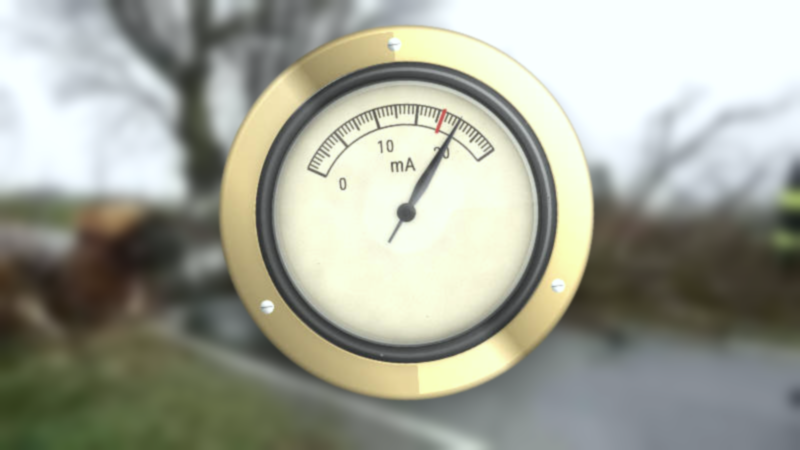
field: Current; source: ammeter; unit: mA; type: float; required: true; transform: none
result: 20 mA
